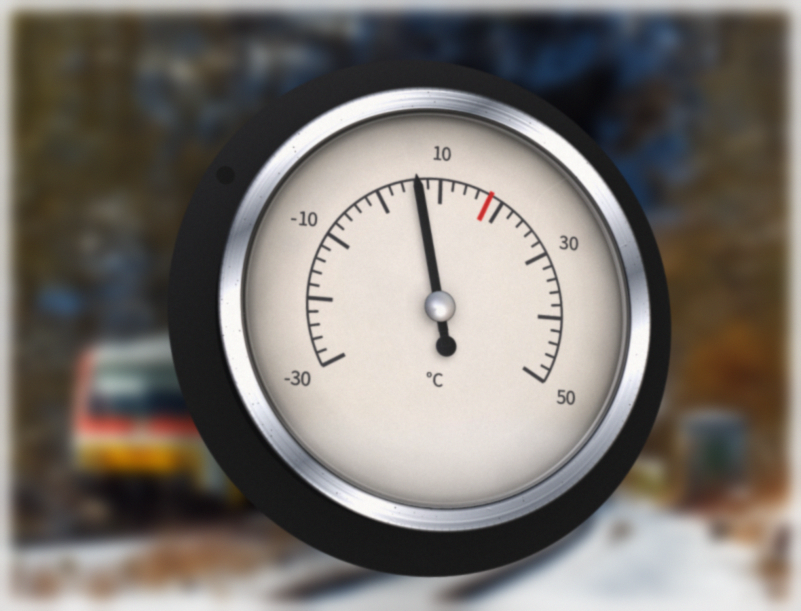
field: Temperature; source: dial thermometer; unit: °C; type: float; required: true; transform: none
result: 6 °C
